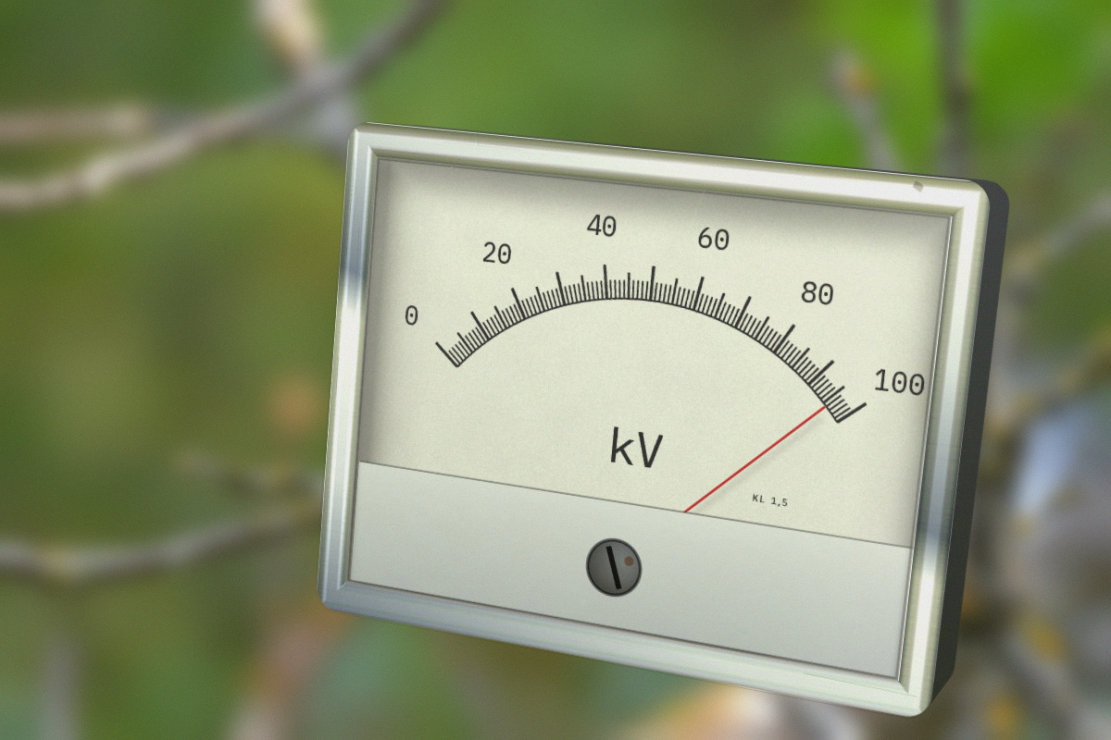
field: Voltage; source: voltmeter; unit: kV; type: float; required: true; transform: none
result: 96 kV
